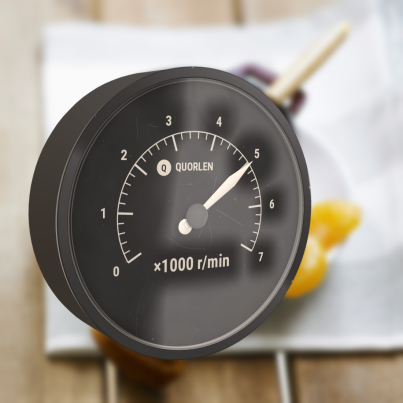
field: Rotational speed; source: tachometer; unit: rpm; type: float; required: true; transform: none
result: 5000 rpm
